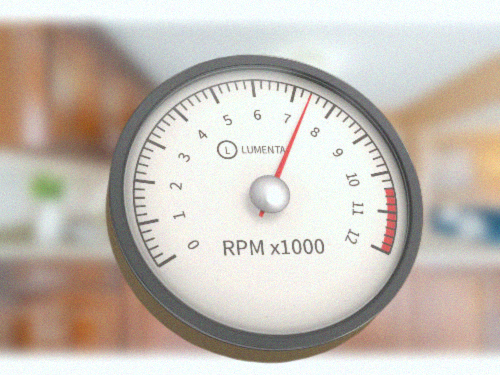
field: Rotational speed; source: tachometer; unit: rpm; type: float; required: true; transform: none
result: 7400 rpm
